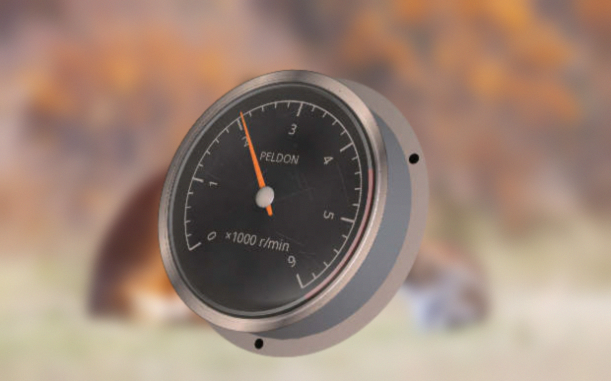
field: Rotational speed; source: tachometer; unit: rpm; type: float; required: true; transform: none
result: 2100 rpm
